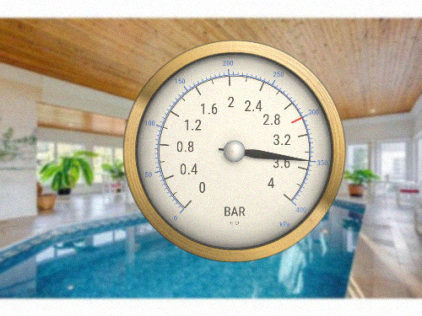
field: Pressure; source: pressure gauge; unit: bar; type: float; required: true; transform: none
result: 3.5 bar
